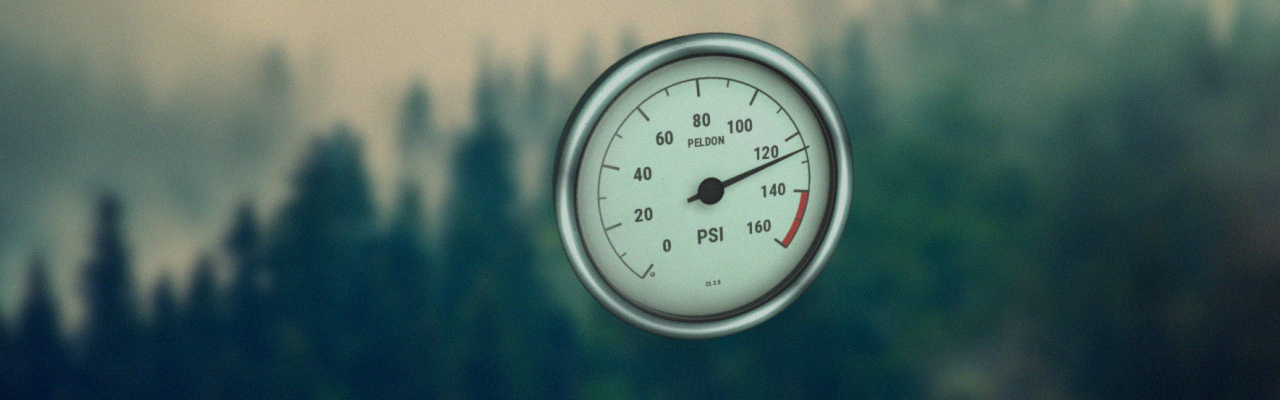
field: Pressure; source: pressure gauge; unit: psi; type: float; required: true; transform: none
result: 125 psi
